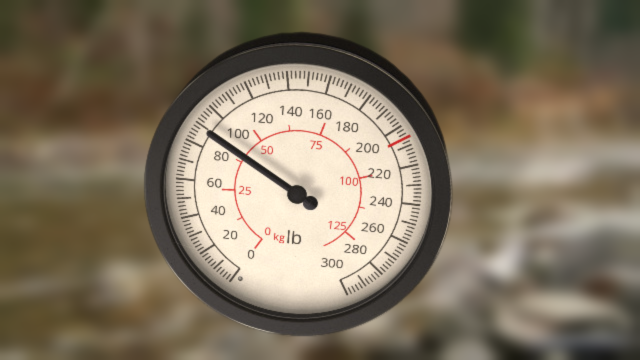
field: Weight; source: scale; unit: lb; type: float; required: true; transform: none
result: 90 lb
